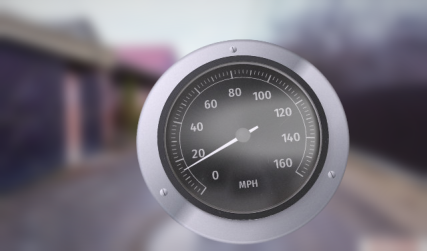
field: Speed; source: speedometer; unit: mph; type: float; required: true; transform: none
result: 14 mph
